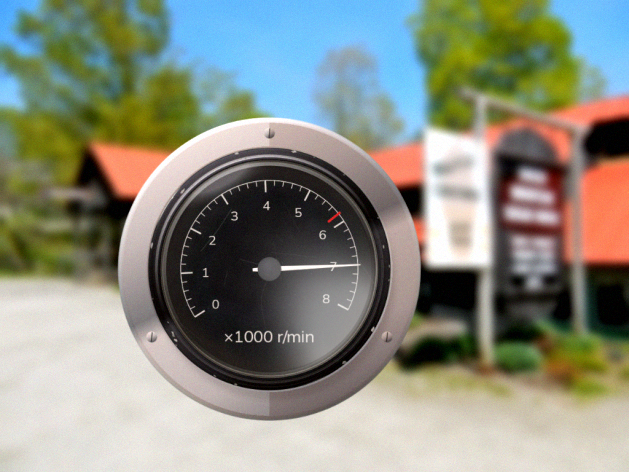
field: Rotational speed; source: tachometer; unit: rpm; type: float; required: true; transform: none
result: 7000 rpm
